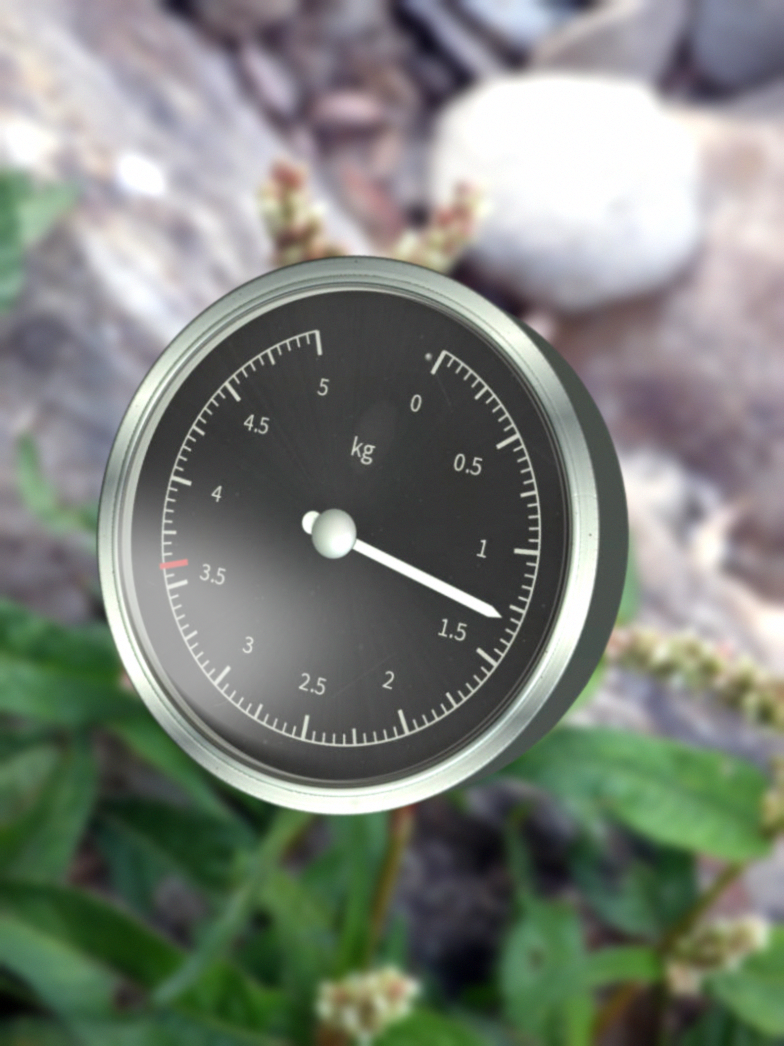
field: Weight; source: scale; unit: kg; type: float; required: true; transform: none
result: 1.3 kg
